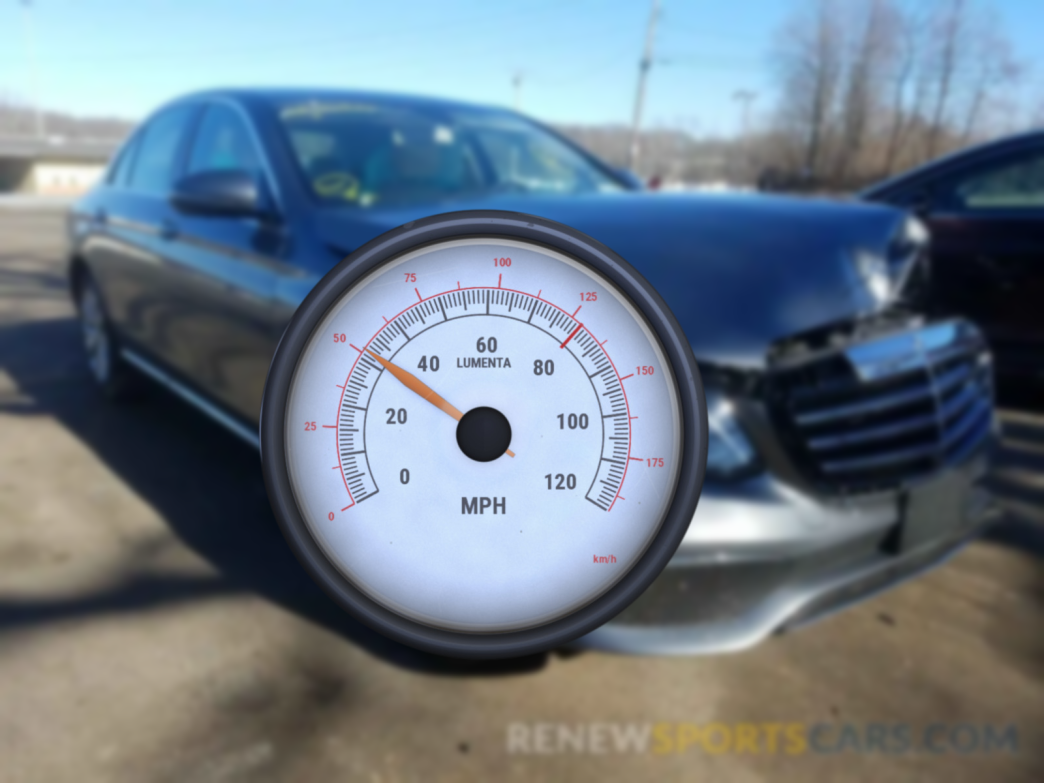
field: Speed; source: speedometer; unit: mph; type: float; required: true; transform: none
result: 32 mph
